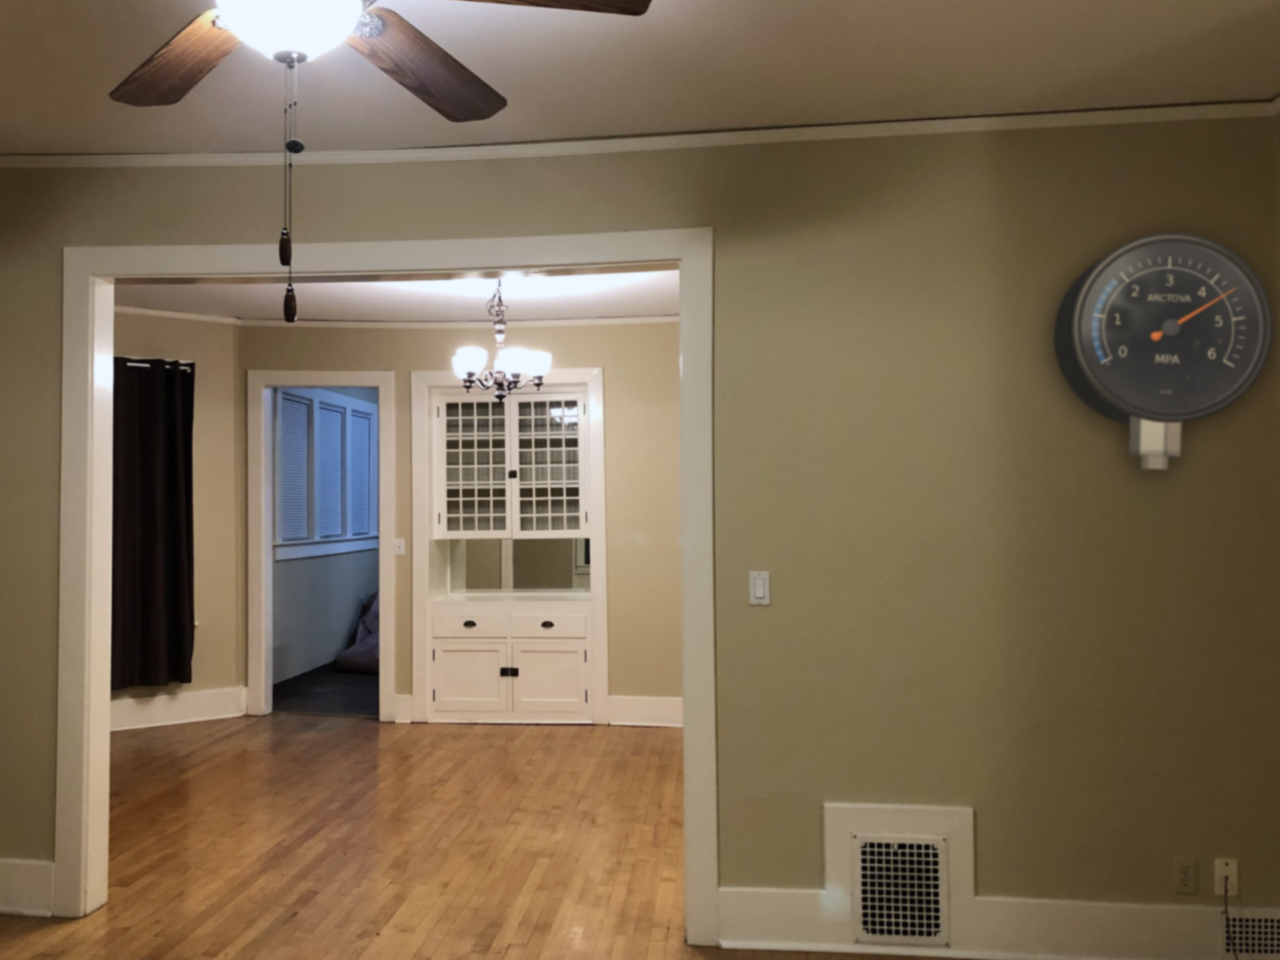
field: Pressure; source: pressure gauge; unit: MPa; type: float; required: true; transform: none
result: 4.4 MPa
